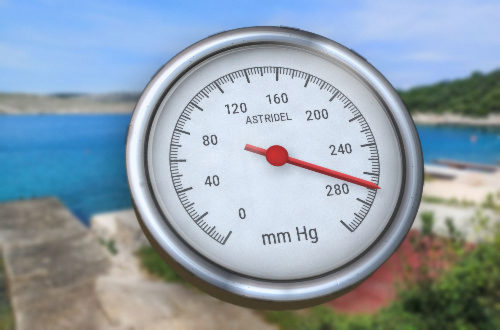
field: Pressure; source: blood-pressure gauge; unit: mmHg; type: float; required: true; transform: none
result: 270 mmHg
